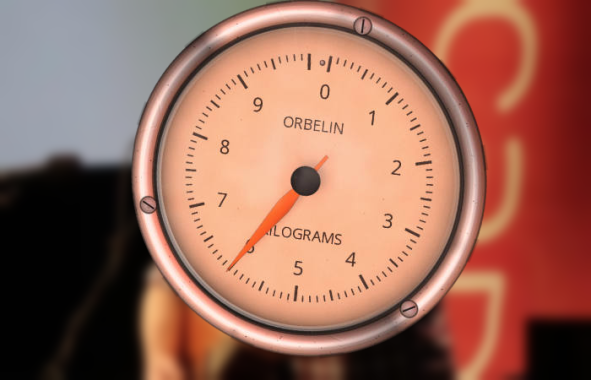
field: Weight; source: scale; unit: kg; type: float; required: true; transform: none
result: 6 kg
